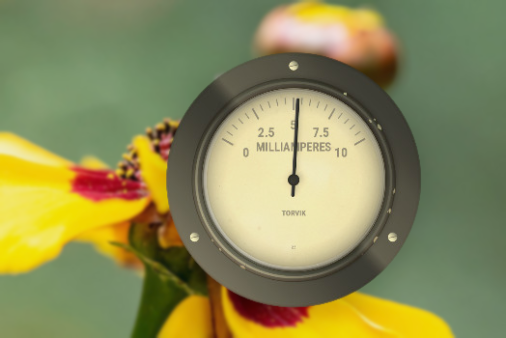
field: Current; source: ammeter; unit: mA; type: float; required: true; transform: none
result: 5.25 mA
